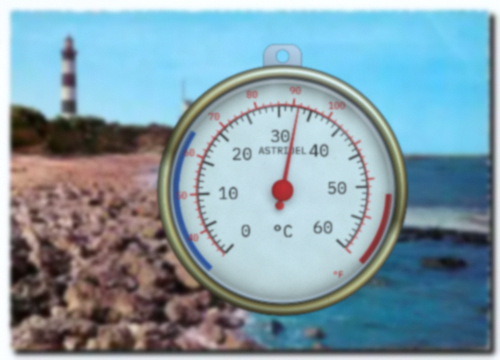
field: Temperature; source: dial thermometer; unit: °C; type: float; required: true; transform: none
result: 33 °C
